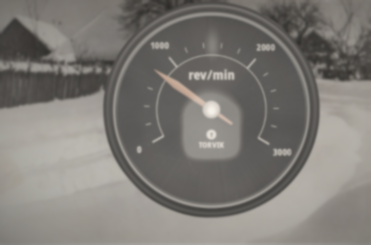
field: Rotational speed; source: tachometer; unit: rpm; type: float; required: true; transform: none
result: 800 rpm
